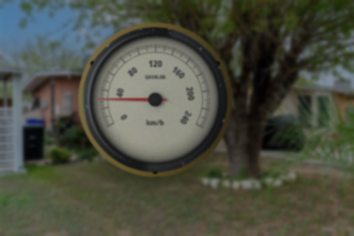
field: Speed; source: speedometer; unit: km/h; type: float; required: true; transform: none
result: 30 km/h
